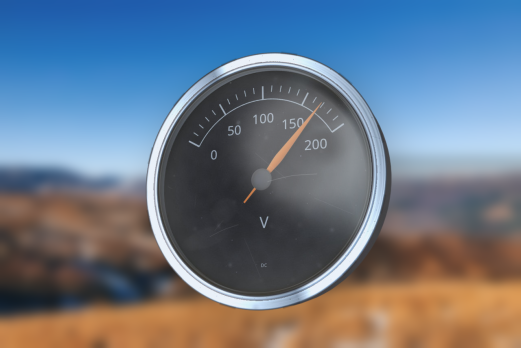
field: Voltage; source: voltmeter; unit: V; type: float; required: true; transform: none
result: 170 V
